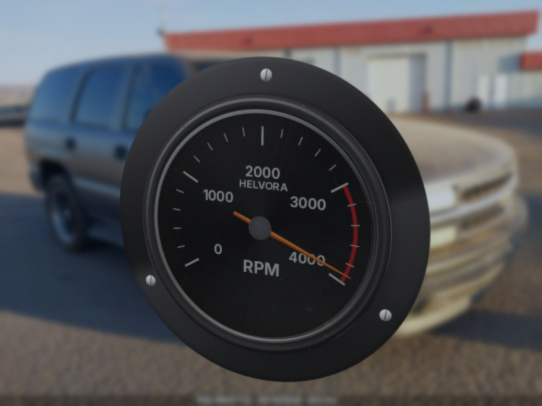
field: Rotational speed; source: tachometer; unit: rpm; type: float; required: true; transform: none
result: 3900 rpm
